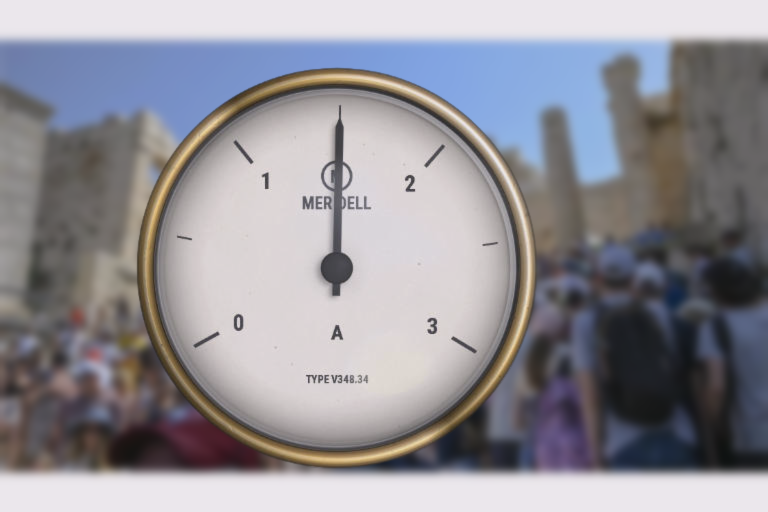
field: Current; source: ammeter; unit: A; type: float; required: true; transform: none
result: 1.5 A
